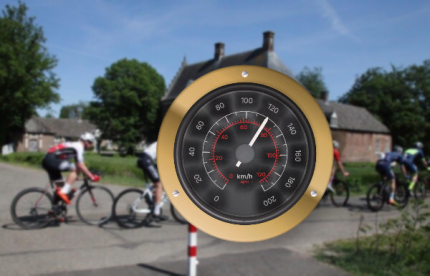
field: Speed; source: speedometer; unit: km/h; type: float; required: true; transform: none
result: 120 km/h
